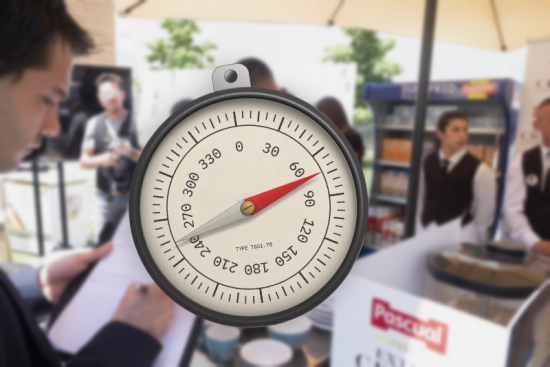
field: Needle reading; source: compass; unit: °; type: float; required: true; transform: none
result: 72.5 °
